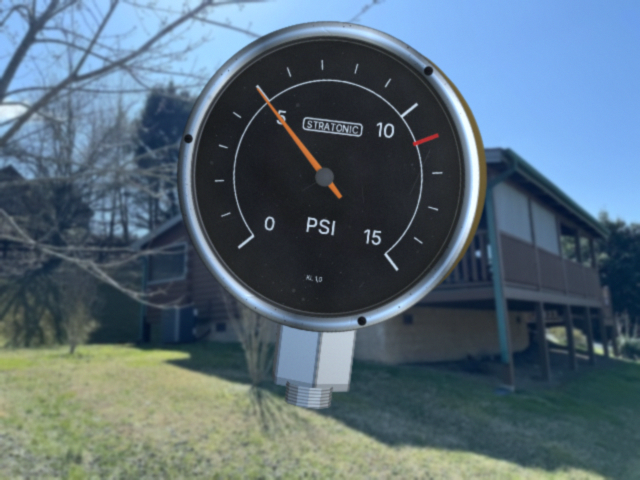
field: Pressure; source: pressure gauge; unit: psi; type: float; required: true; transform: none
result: 5 psi
